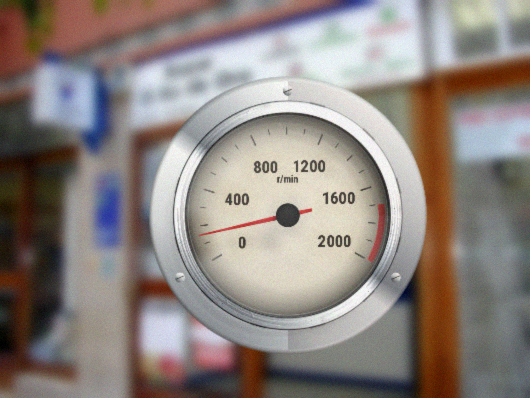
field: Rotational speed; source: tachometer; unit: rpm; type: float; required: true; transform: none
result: 150 rpm
